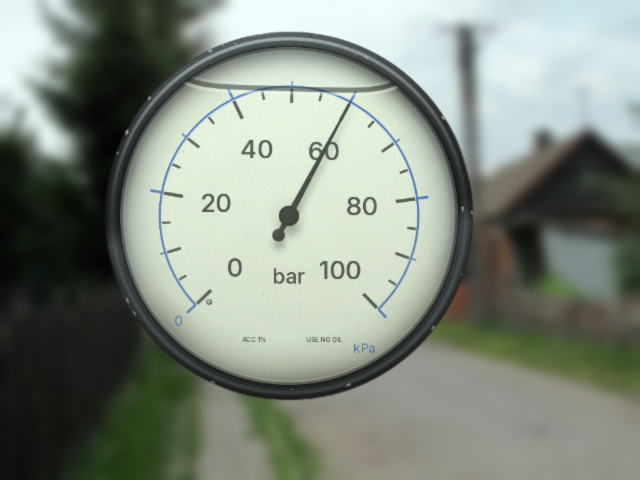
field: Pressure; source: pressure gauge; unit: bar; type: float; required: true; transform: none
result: 60 bar
